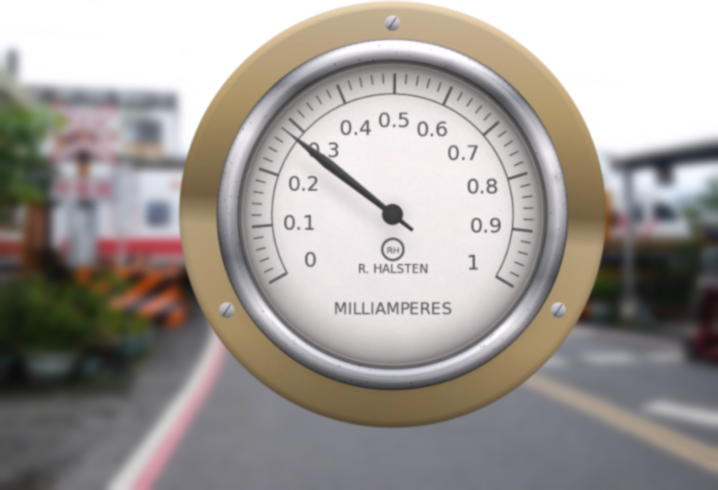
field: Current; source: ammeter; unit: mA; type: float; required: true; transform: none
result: 0.28 mA
